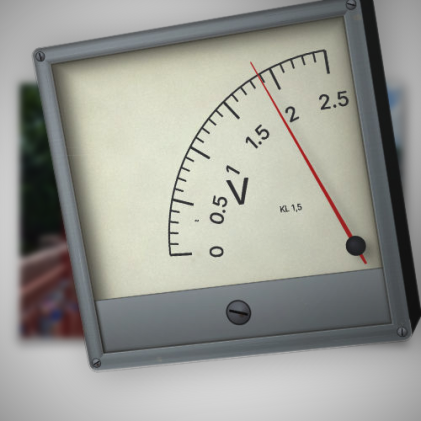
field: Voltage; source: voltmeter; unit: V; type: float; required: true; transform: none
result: 1.9 V
